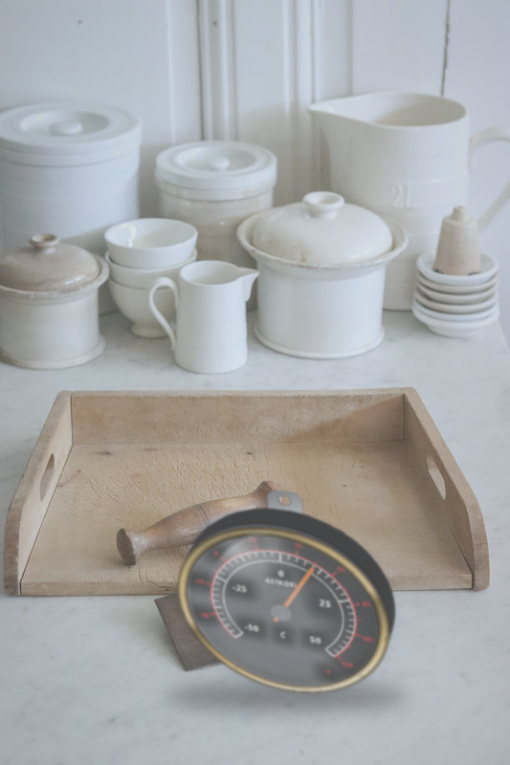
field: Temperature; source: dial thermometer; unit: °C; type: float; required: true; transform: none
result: 10 °C
